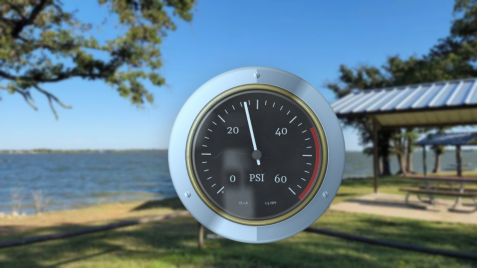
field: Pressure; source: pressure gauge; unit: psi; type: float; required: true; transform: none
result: 27 psi
